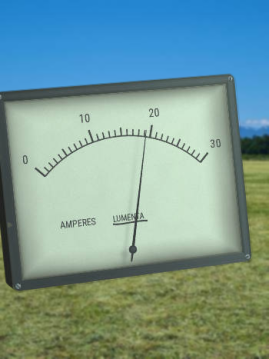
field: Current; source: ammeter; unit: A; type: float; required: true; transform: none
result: 19 A
